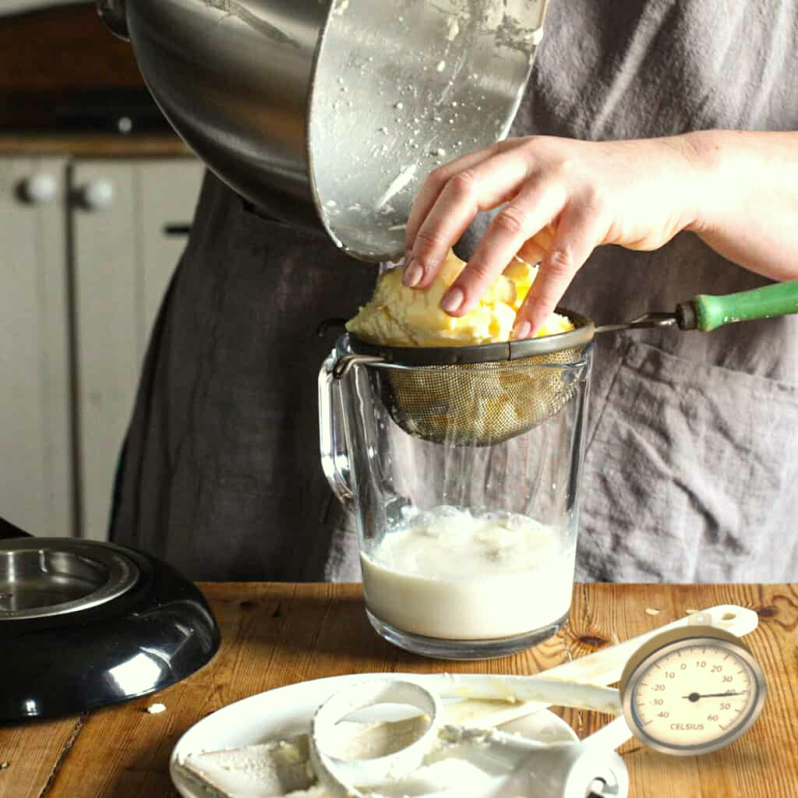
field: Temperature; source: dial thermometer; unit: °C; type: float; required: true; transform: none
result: 40 °C
